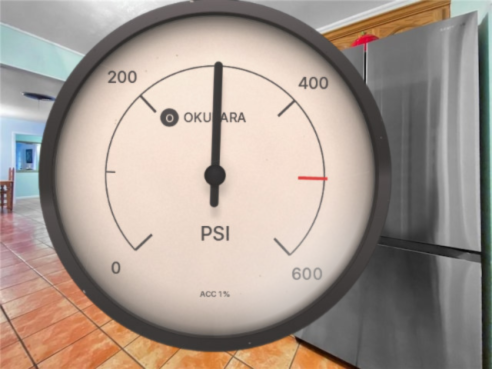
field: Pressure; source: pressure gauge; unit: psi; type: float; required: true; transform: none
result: 300 psi
